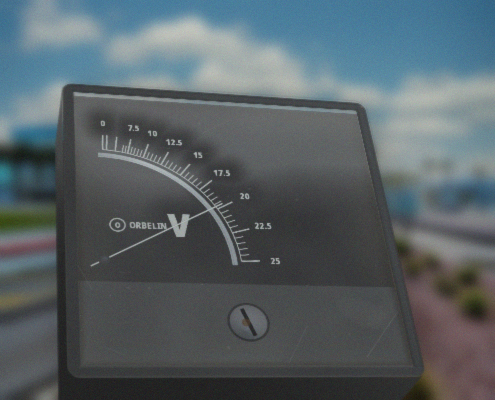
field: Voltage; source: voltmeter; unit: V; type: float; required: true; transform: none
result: 20 V
